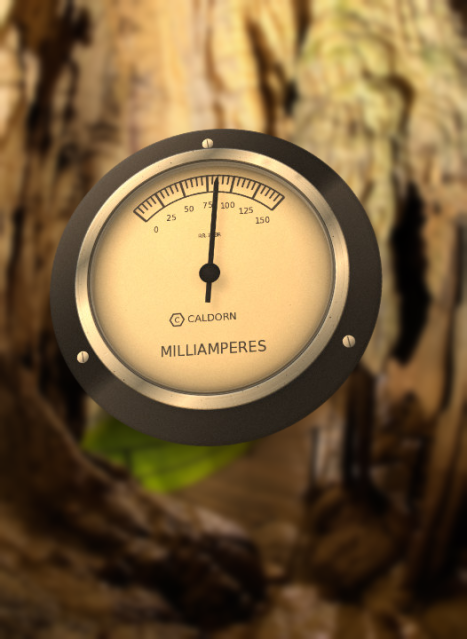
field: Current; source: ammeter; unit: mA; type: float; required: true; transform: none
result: 85 mA
